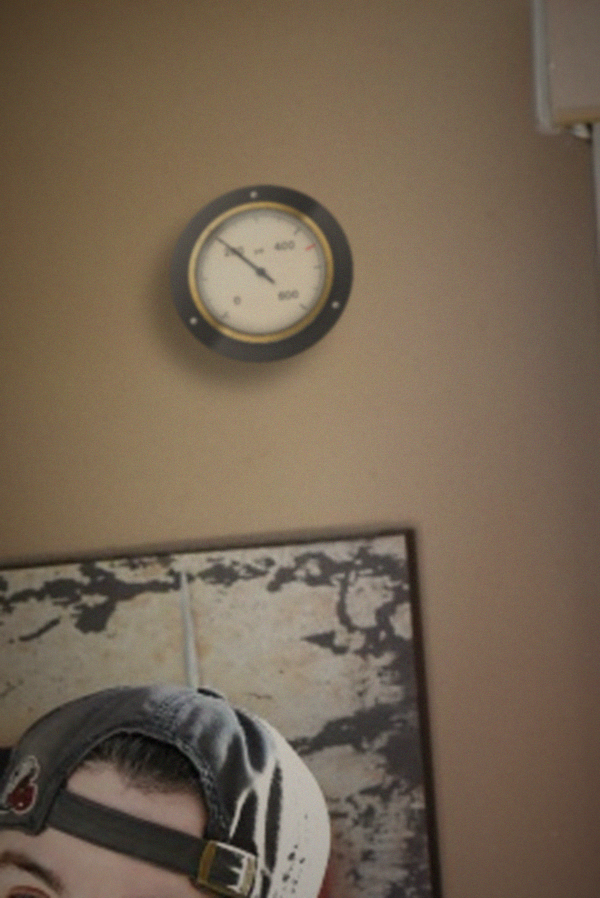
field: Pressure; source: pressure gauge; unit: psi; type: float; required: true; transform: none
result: 200 psi
